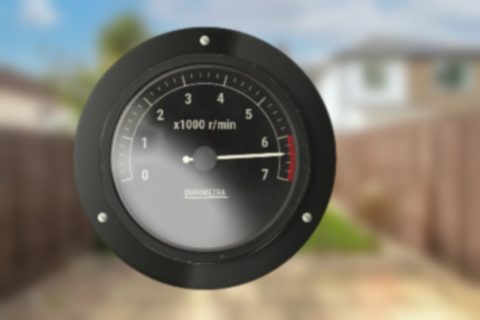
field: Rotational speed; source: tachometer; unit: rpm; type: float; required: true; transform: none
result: 6400 rpm
